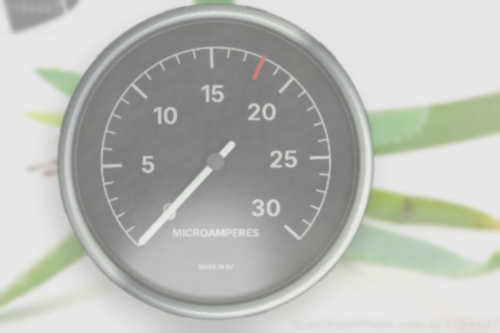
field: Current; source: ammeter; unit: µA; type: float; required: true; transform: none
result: 0 µA
